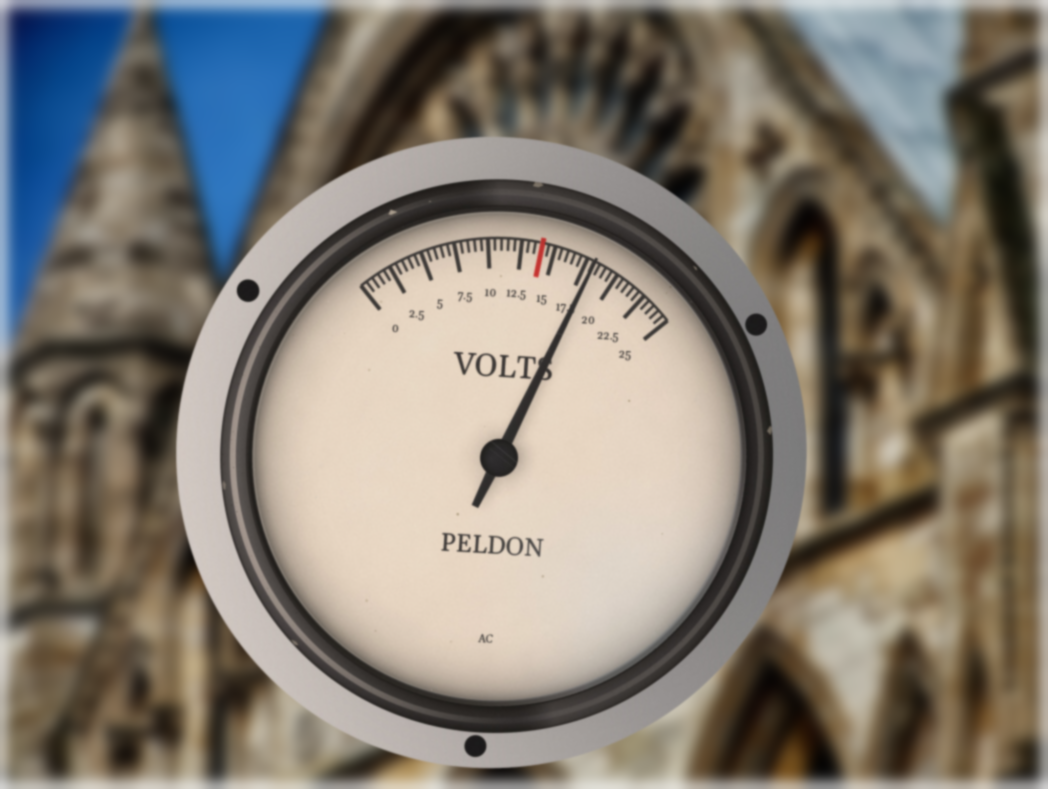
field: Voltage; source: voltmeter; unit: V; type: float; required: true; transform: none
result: 18 V
